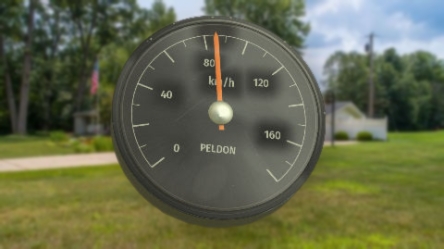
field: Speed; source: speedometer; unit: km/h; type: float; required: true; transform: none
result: 85 km/h
